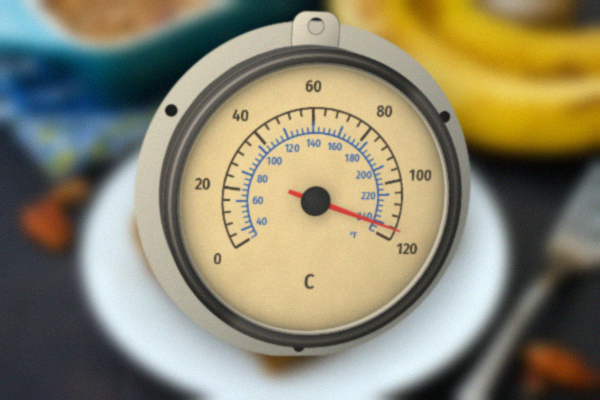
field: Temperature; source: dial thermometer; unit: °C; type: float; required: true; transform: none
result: 116 °C
